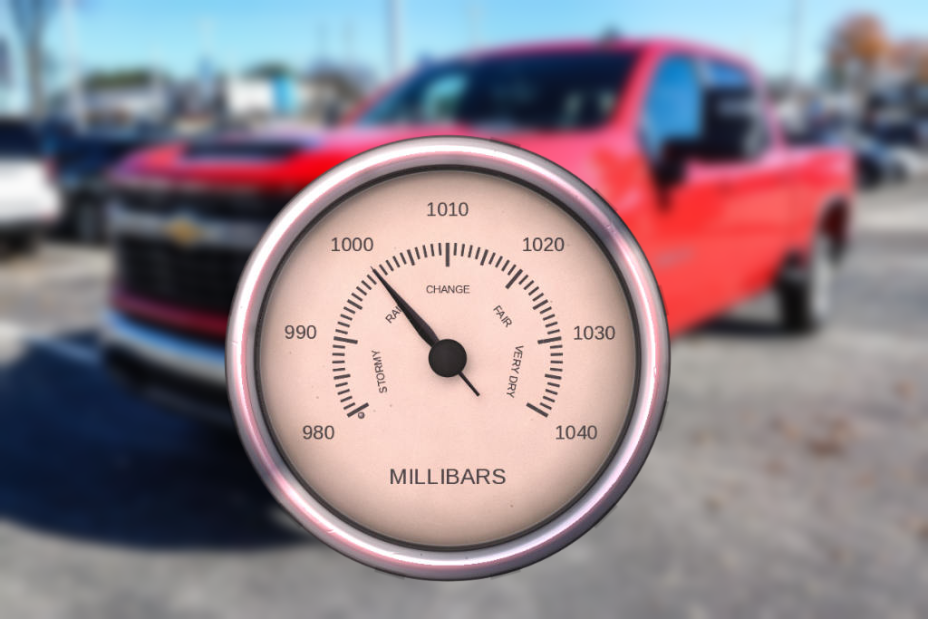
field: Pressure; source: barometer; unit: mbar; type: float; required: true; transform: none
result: 1000 mbar
